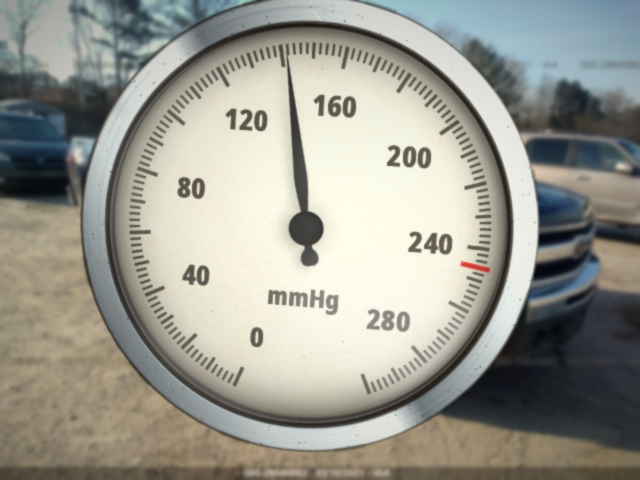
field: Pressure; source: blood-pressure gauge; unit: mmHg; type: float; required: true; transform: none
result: 142 mmHg
